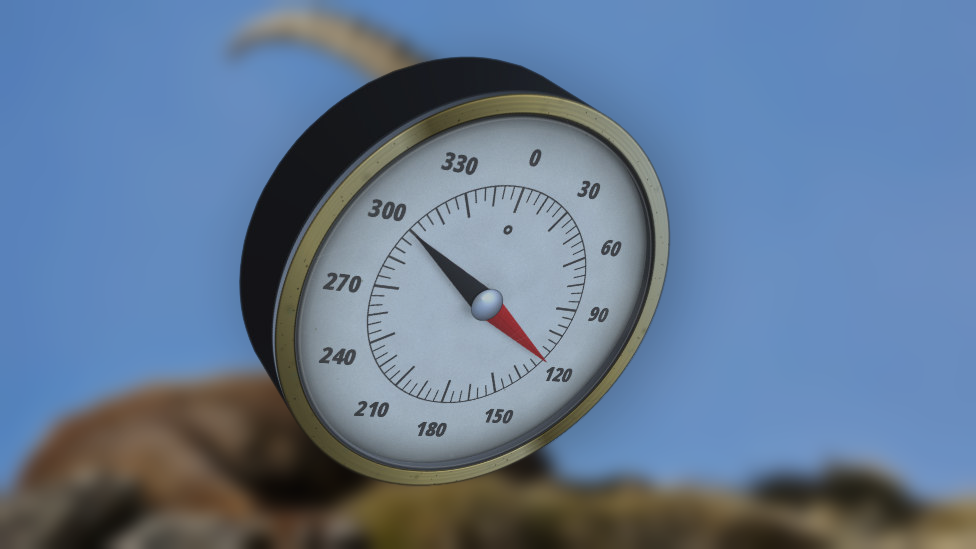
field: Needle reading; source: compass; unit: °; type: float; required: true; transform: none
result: 120 °
